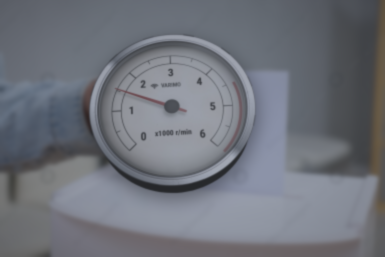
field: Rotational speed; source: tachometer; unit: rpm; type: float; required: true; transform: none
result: 1500 rpm
